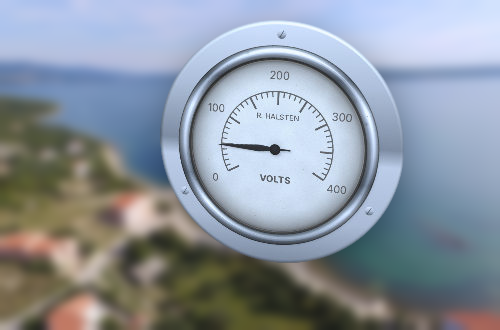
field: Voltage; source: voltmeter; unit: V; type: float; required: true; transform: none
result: 50 V
